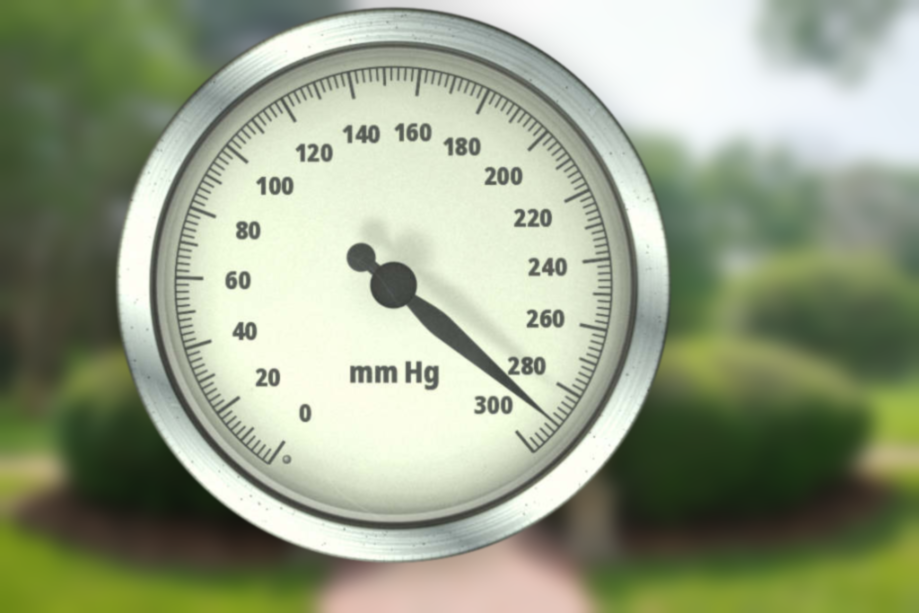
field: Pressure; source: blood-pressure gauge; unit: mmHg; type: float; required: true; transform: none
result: 290 mmHg
